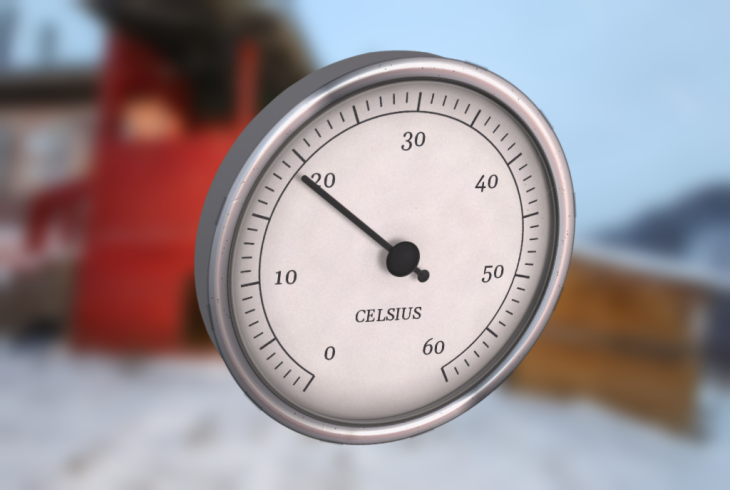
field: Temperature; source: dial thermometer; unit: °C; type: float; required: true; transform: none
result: 19 °C
